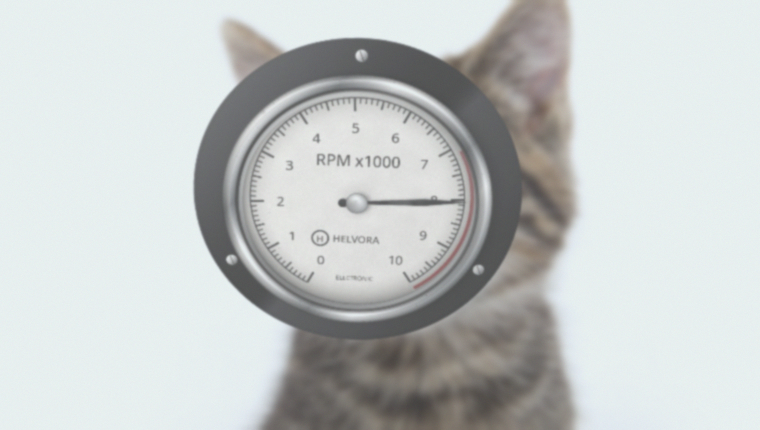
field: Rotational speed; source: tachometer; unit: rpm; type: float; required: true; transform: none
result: 8000 rpm
